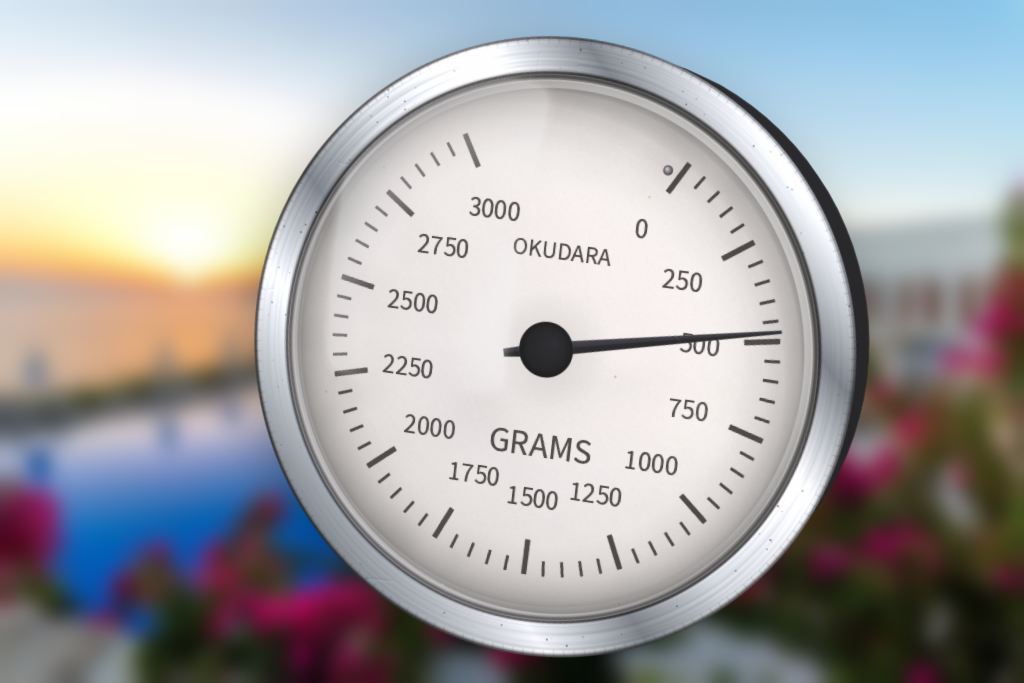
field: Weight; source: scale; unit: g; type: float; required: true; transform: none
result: 475 g
